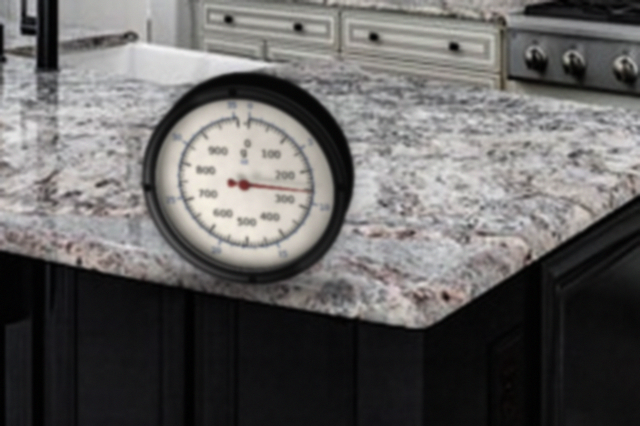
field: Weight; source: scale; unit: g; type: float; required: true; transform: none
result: 250 g
